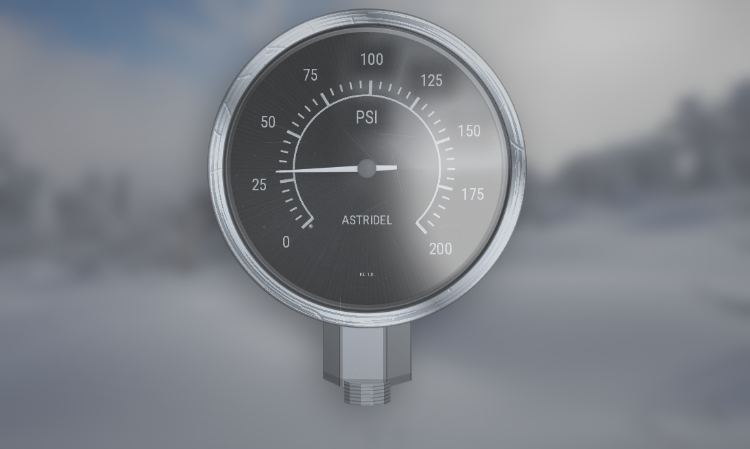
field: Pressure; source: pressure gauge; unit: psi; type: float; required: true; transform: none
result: 30 psi
